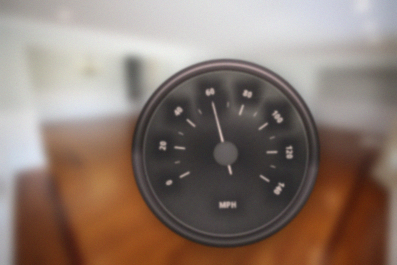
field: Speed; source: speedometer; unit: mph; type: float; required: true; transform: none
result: 60 mph
